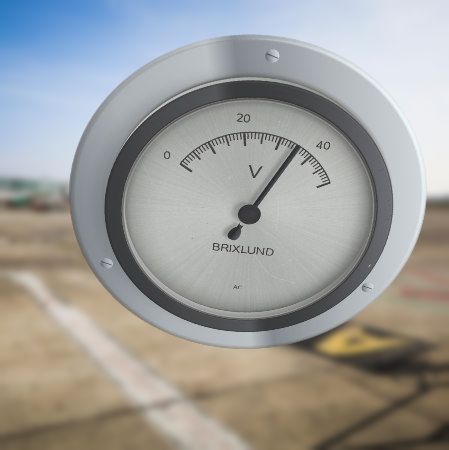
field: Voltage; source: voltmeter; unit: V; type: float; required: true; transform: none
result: 35 V
